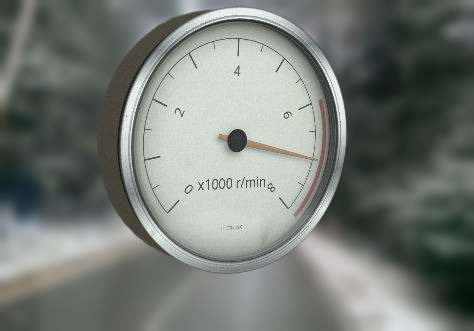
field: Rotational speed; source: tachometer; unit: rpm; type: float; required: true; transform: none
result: 7000 rpm
